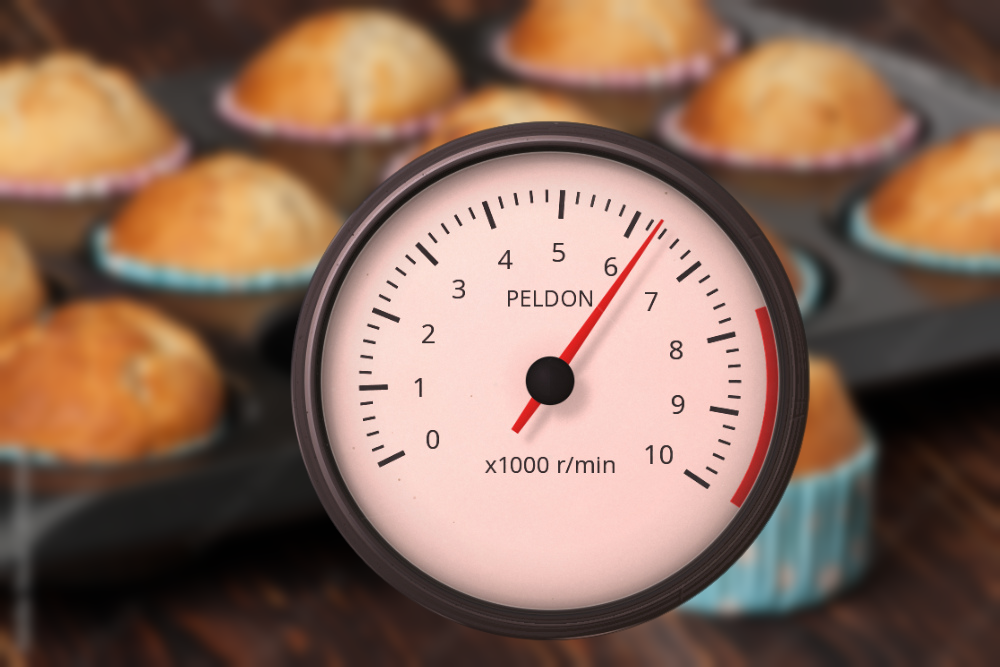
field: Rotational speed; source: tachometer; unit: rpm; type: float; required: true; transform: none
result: 6300 rpm
